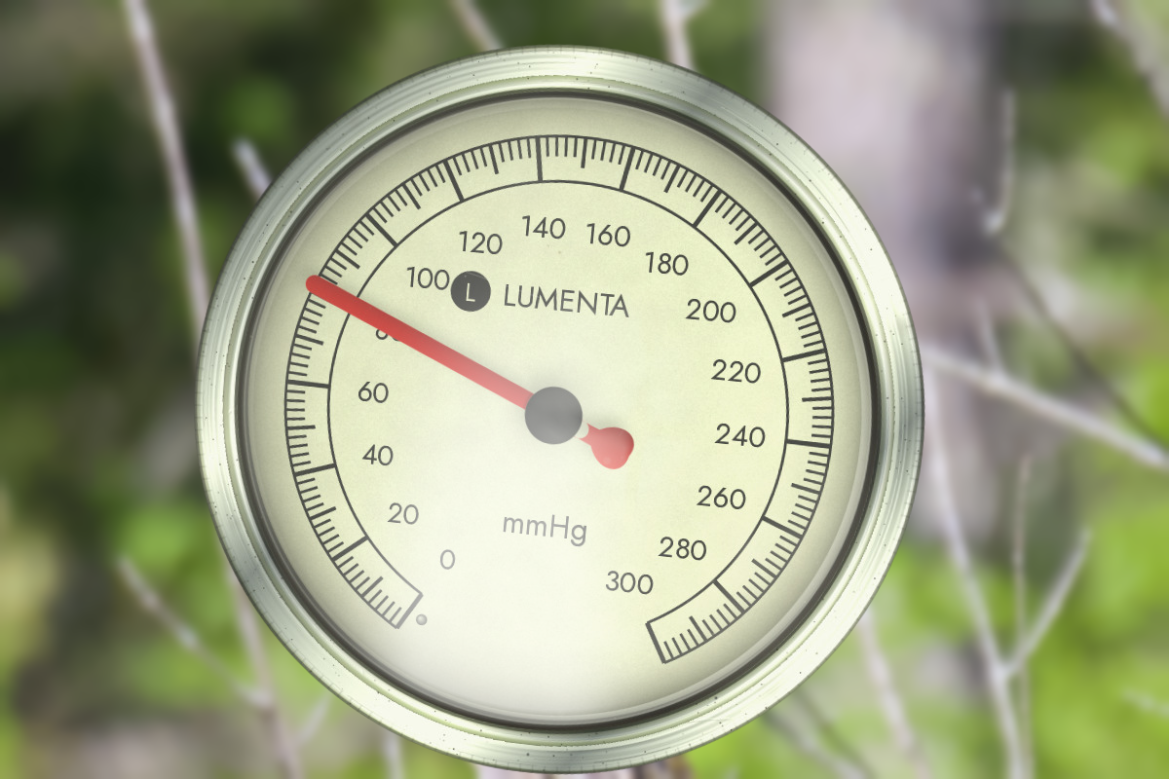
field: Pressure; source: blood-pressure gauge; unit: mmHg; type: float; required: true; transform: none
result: 82 mmHg
